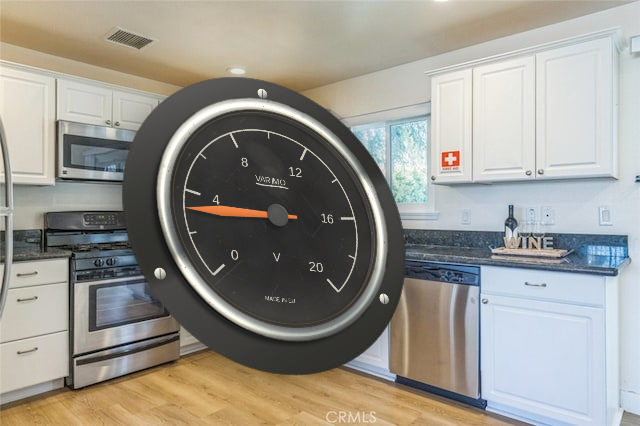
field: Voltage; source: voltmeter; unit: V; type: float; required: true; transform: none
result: 3 V
